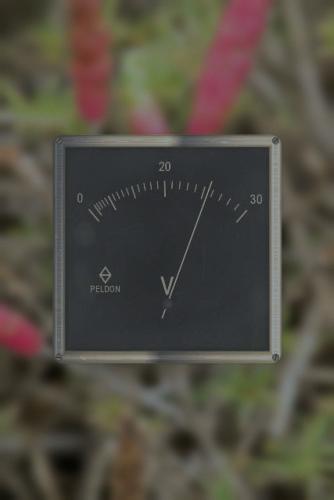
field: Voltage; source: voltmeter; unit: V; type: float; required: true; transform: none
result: 25.5 V
